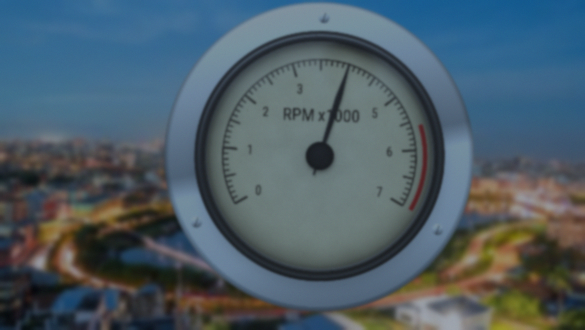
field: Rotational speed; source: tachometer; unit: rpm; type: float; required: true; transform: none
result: 4000 rpm
